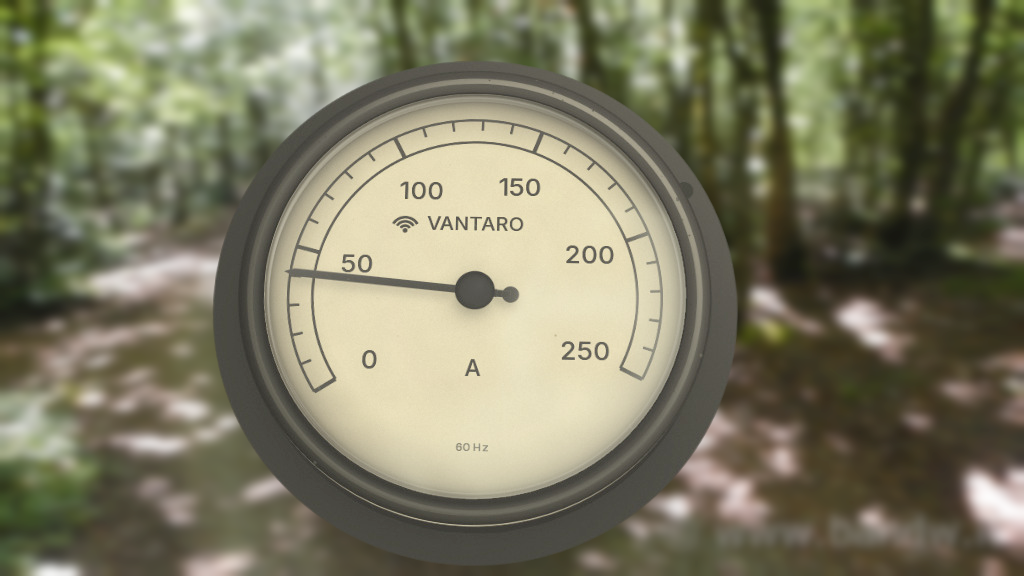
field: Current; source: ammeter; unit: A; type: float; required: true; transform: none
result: 40 A
